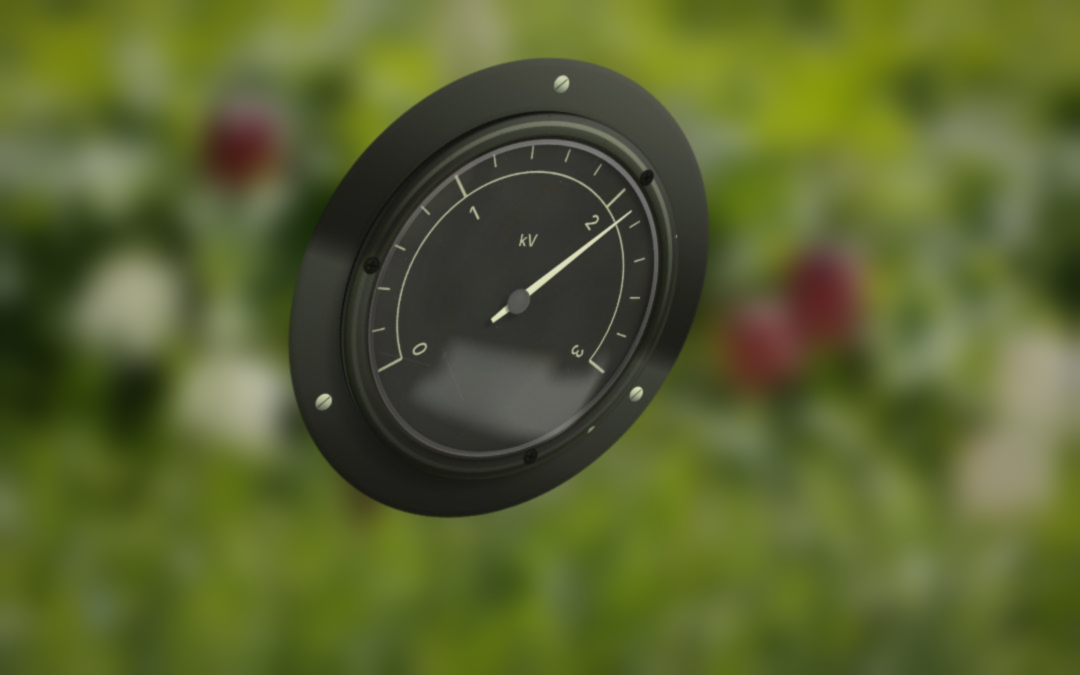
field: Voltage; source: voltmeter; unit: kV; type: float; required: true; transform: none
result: 2.1 kV
